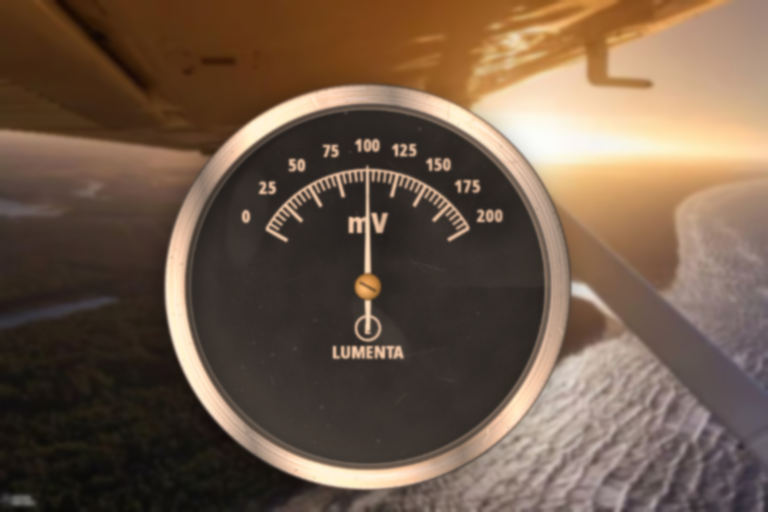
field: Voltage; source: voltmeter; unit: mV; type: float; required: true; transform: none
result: 100 mV
